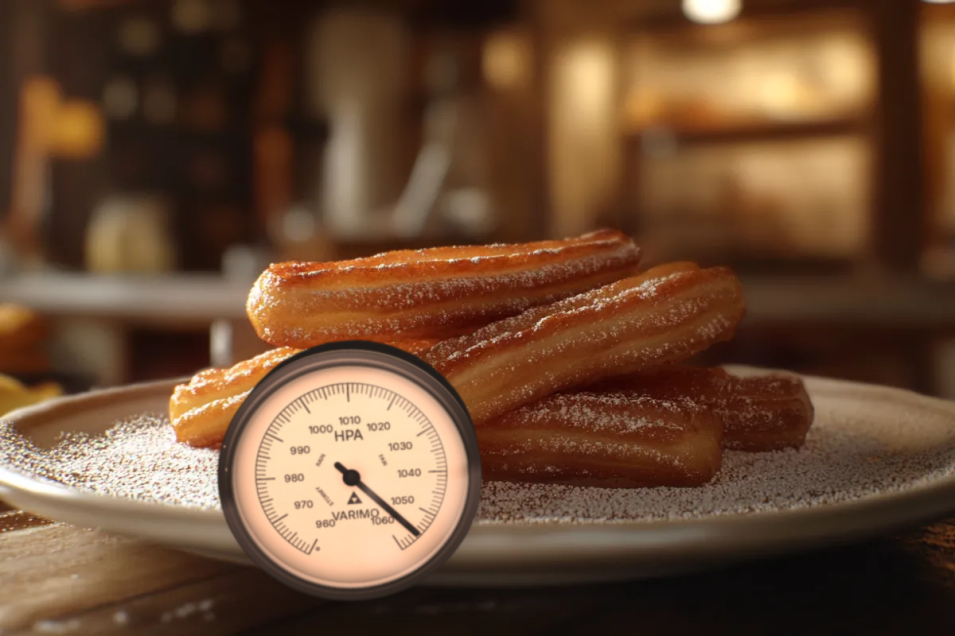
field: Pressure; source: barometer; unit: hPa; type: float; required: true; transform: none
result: 1055 hPa
